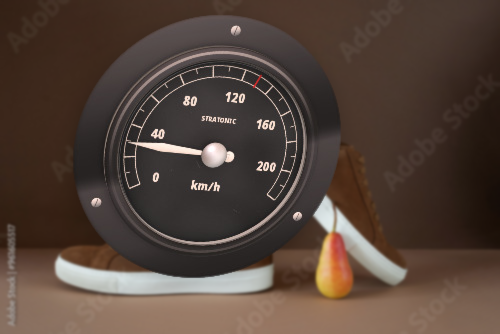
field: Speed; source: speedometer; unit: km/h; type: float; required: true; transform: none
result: 30 km/h
